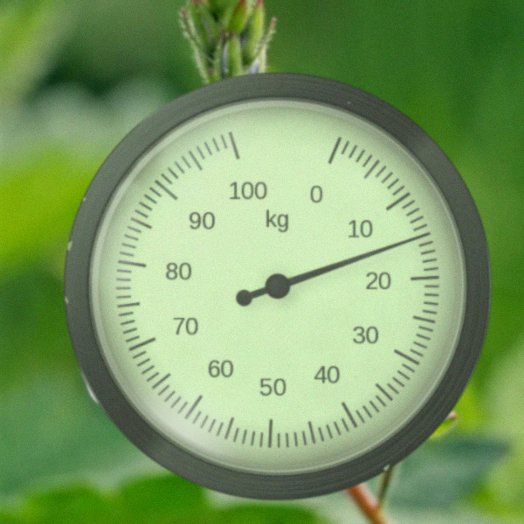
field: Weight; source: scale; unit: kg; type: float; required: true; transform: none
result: 15 kg
